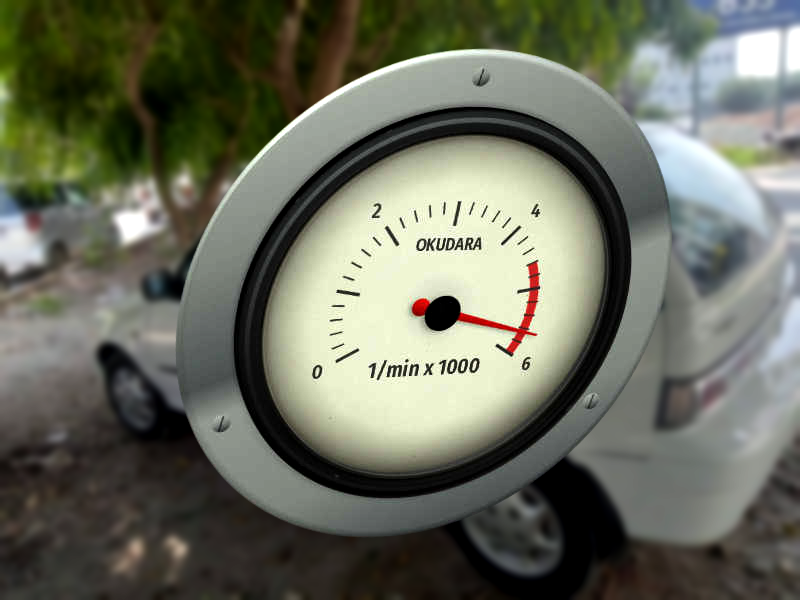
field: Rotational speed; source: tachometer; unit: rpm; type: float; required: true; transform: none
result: 5600 rpm
